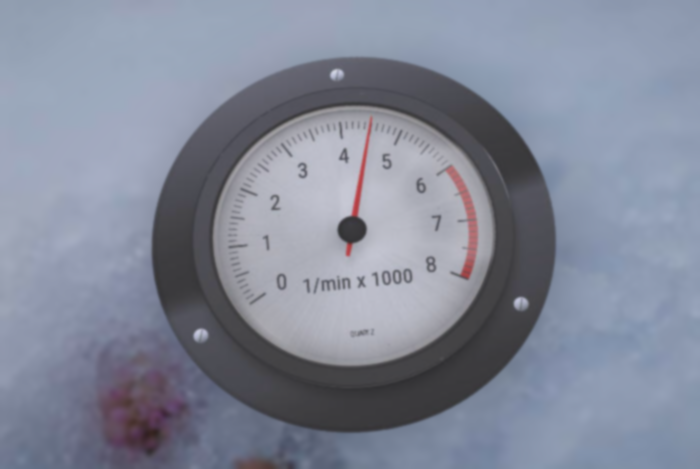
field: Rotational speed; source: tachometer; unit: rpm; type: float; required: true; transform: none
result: 4500 rpm
